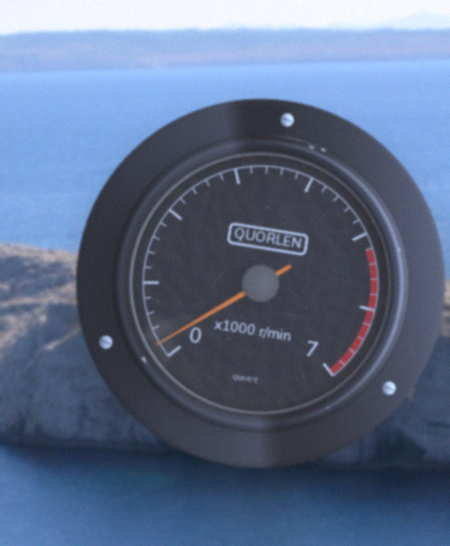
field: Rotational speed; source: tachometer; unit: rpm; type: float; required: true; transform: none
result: 200 rpm
